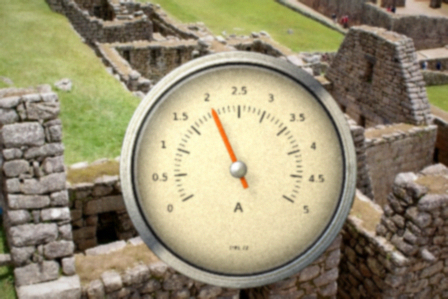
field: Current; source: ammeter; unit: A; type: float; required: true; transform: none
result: 2 A
